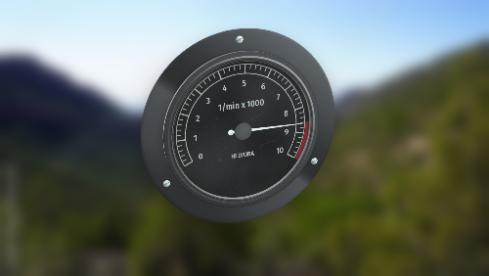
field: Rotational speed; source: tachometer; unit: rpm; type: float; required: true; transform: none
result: 8600 rpm
